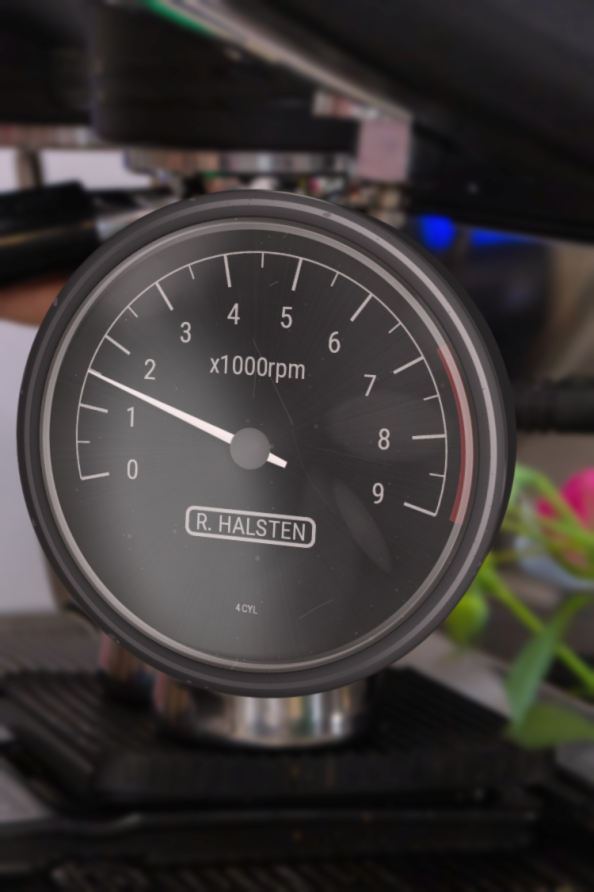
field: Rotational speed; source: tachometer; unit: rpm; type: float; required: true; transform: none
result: 1500 rpm
